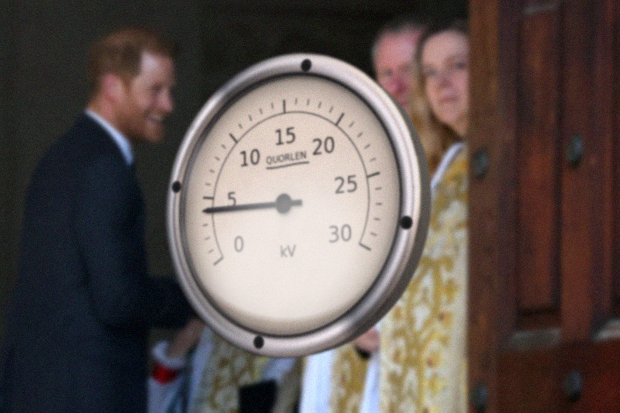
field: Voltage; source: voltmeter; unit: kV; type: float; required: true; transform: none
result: 4 kV
